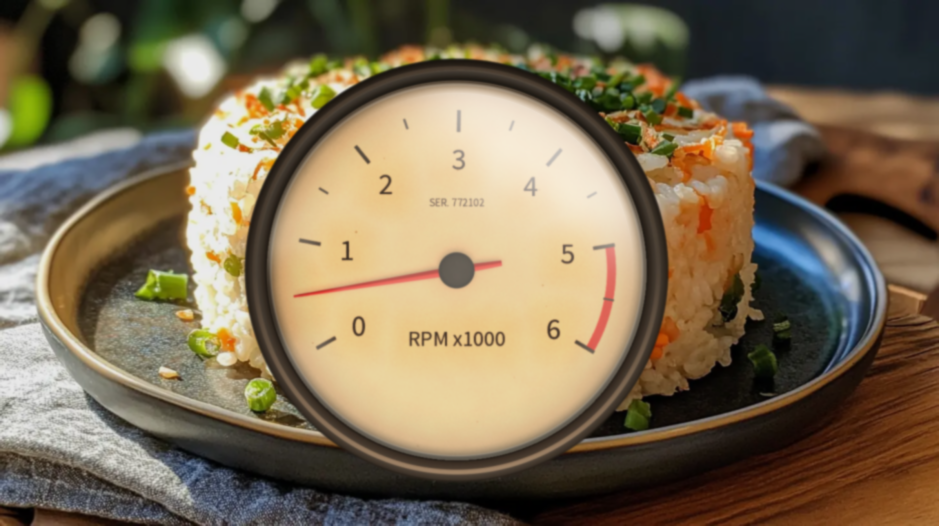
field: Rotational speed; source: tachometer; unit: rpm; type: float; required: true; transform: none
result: 500 rpm
